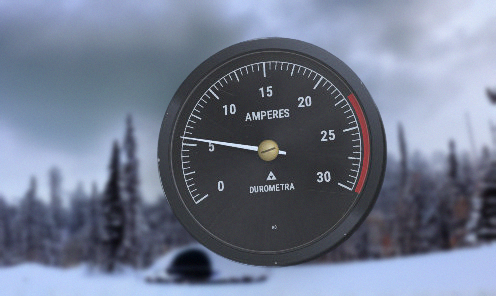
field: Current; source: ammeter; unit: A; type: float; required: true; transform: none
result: 5.5 A
